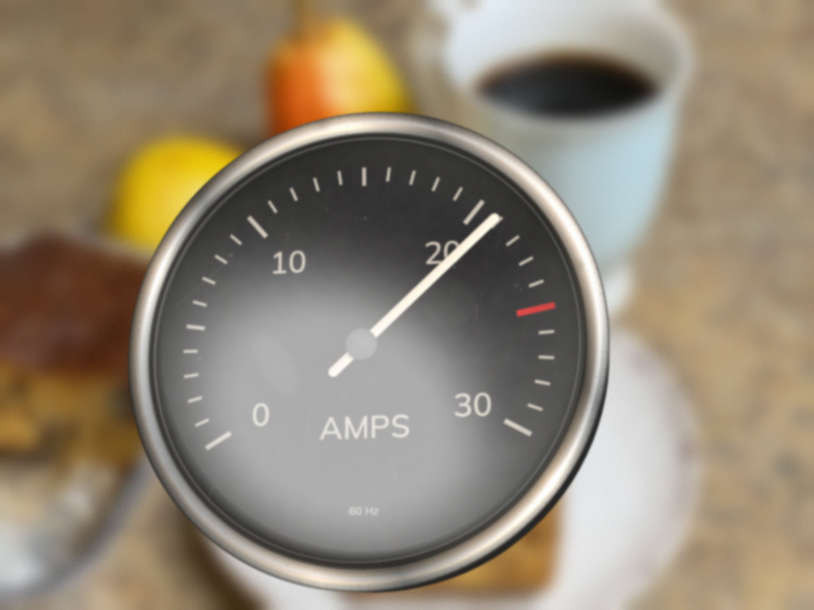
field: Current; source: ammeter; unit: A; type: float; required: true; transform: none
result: 21 A
